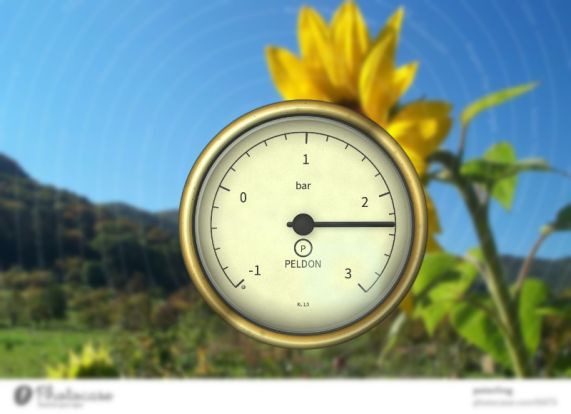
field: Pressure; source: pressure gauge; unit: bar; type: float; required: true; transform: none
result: 2.3 bar
